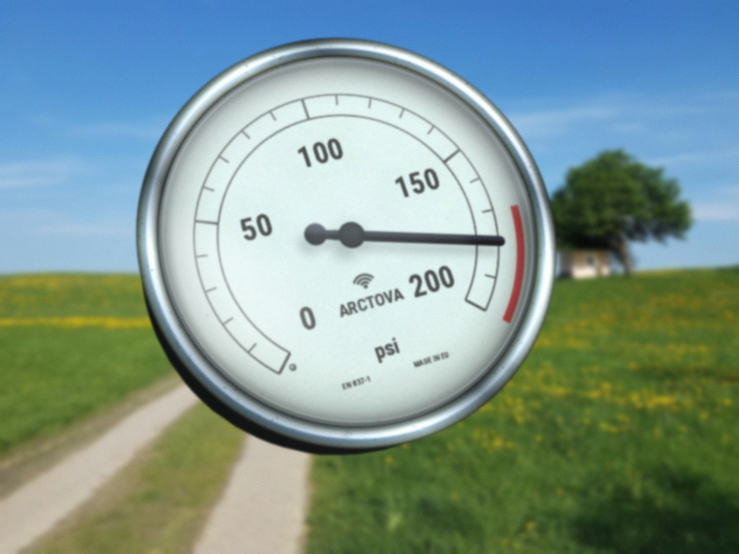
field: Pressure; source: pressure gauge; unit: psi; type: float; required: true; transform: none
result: 180 psi
